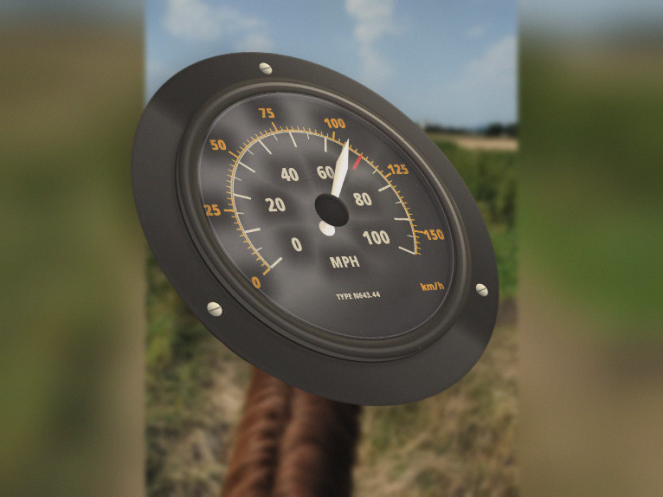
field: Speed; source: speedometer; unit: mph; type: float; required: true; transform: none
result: 65 mph
